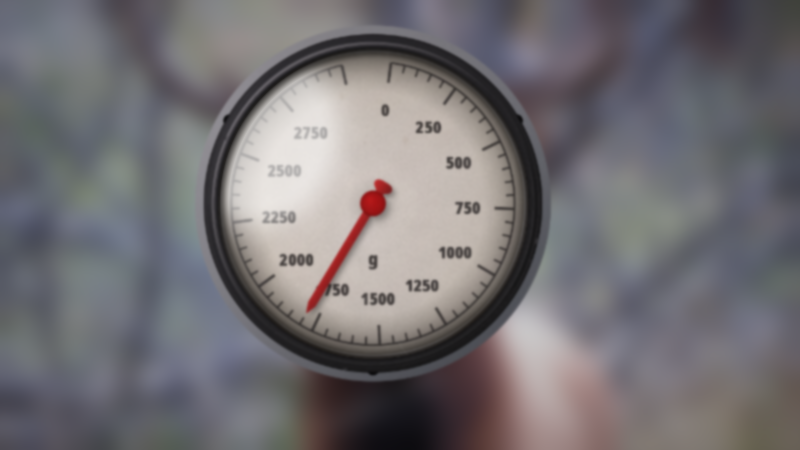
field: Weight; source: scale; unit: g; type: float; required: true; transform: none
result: 1800 g
